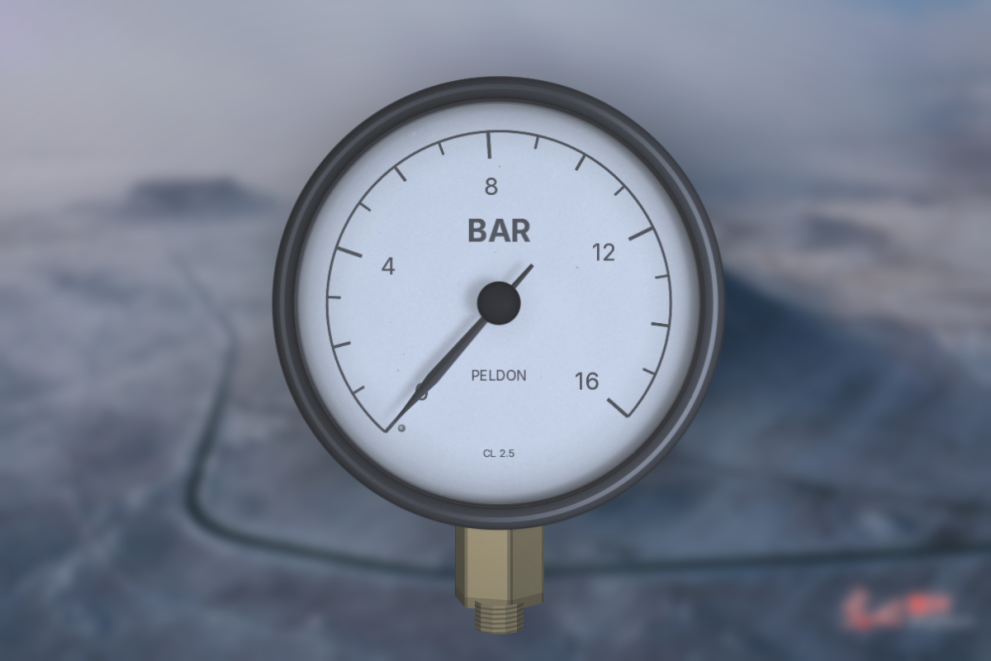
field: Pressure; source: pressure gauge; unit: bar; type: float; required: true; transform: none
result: 0 bar
